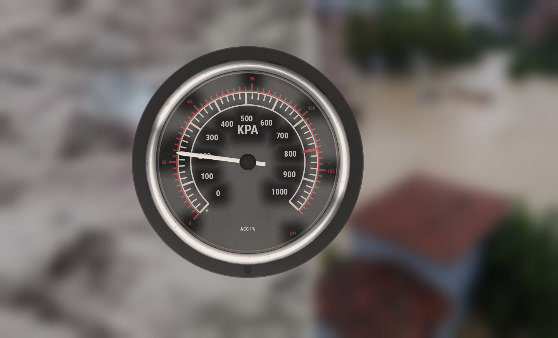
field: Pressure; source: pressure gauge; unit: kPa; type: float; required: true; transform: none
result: 200 kPa
